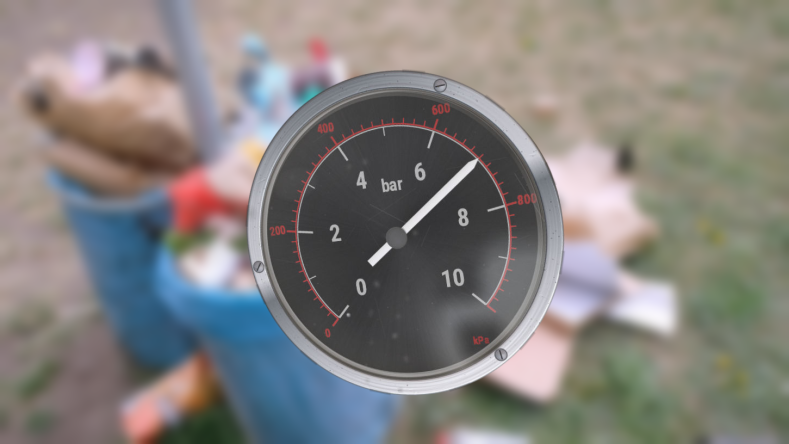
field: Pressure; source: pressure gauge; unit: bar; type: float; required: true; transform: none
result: 7 bar
